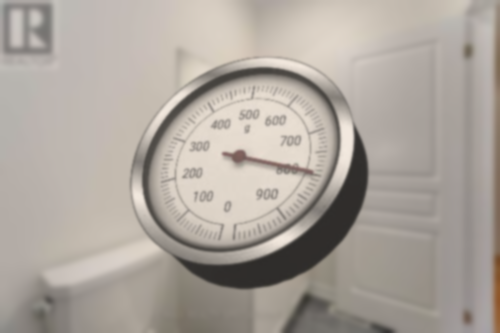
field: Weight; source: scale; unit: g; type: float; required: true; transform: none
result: 800 g
